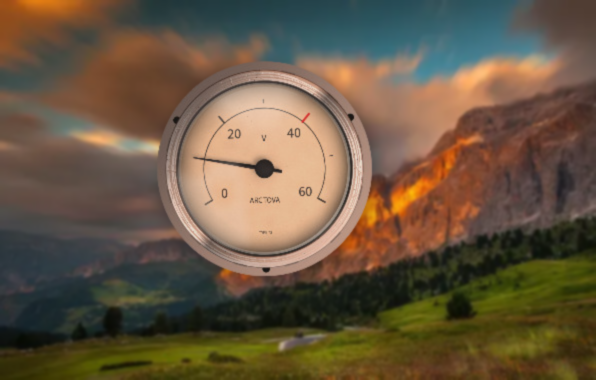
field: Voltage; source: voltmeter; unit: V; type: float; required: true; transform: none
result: 10 V
